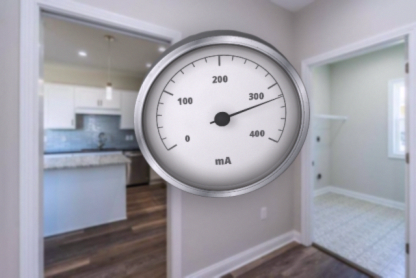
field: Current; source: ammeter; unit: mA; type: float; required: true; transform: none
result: 320 mA
